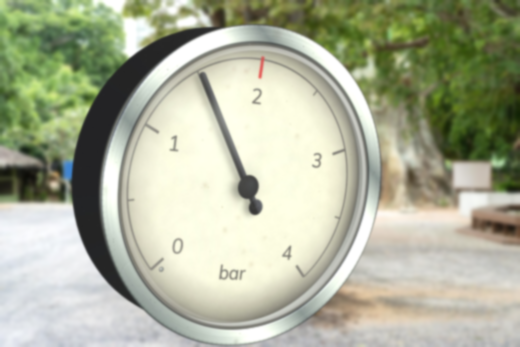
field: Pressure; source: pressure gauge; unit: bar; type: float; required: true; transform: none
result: 1.5 bar
